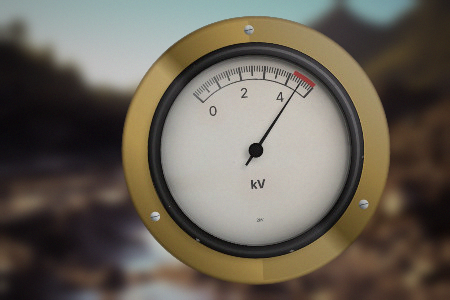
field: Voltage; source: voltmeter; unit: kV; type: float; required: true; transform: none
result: 4.5 kV
